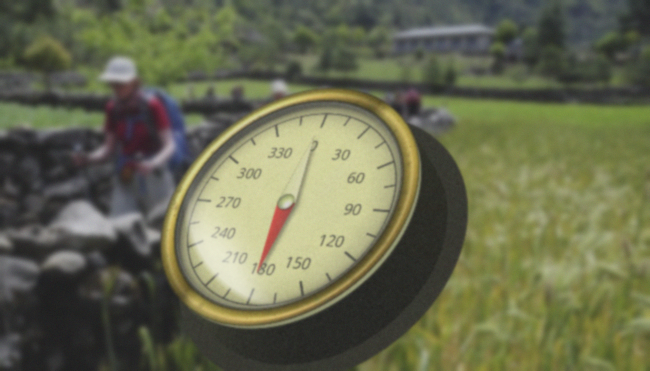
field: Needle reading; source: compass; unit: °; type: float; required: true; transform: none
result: 180 °
